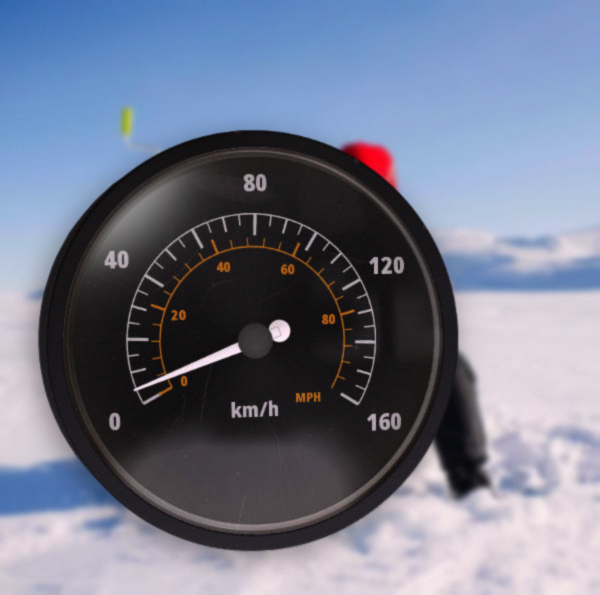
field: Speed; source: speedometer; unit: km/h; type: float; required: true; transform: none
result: 5 km/h
